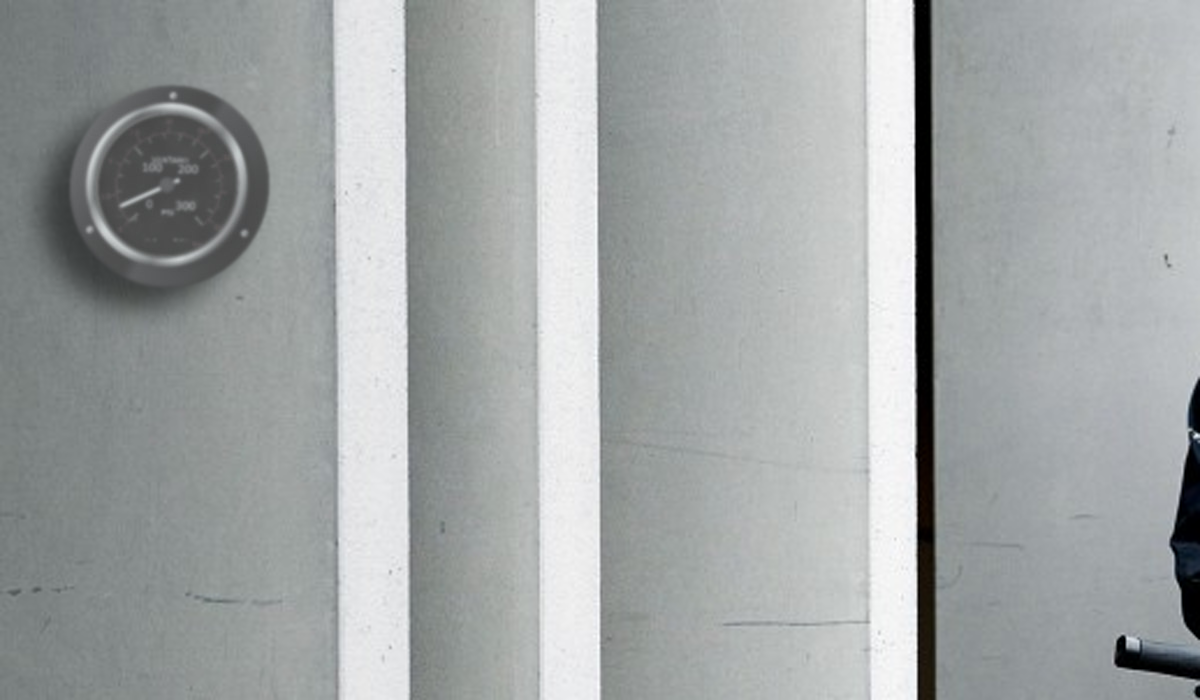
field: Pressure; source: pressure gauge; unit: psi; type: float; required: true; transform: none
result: 20 psi
